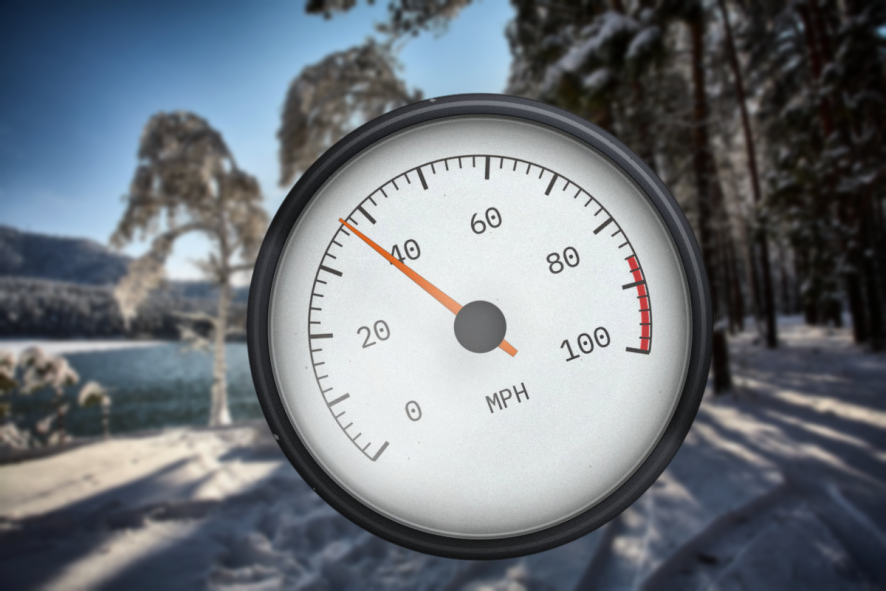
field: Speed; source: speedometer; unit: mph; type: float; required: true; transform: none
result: 37 mph
